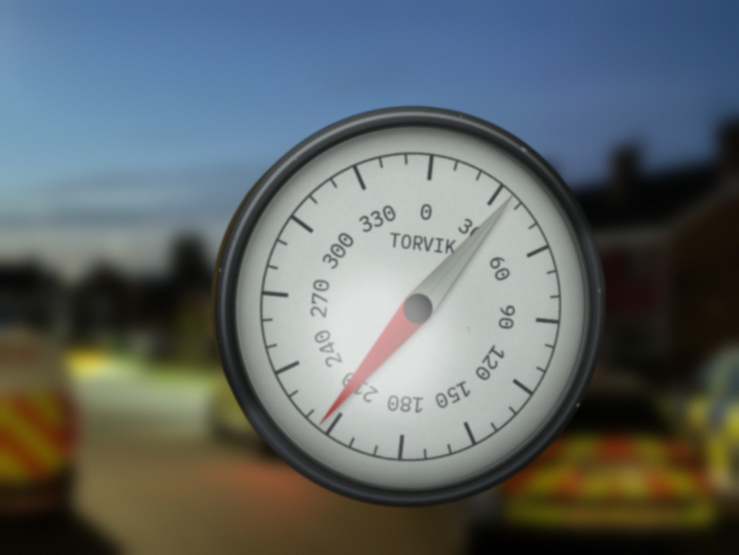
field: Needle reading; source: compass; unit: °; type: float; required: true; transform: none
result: 215 °
